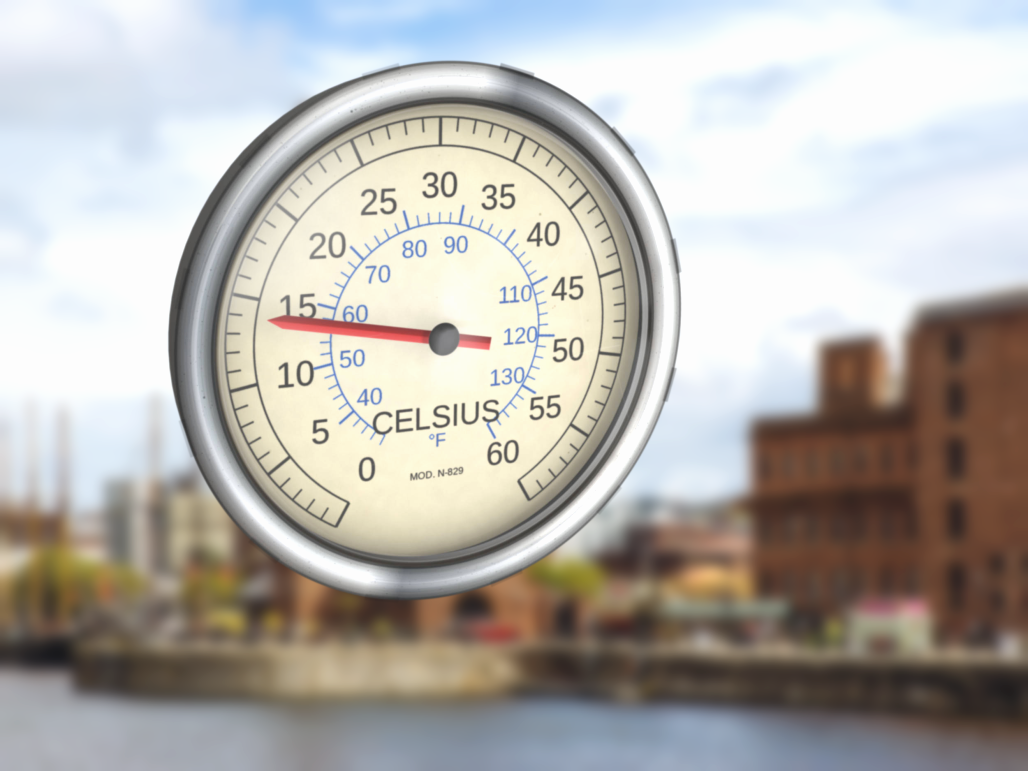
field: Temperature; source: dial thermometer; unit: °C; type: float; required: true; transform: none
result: 14 °C
